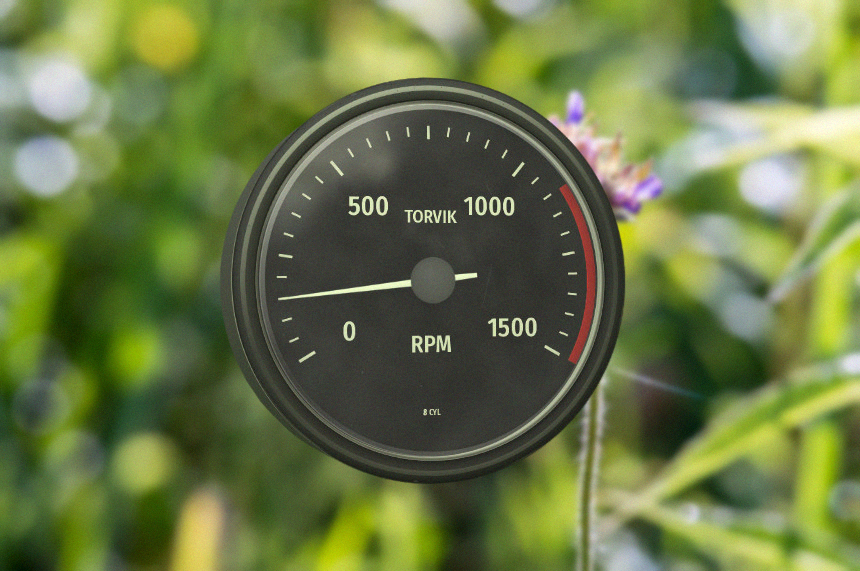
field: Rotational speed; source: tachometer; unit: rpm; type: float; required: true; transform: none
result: 150 rpm
